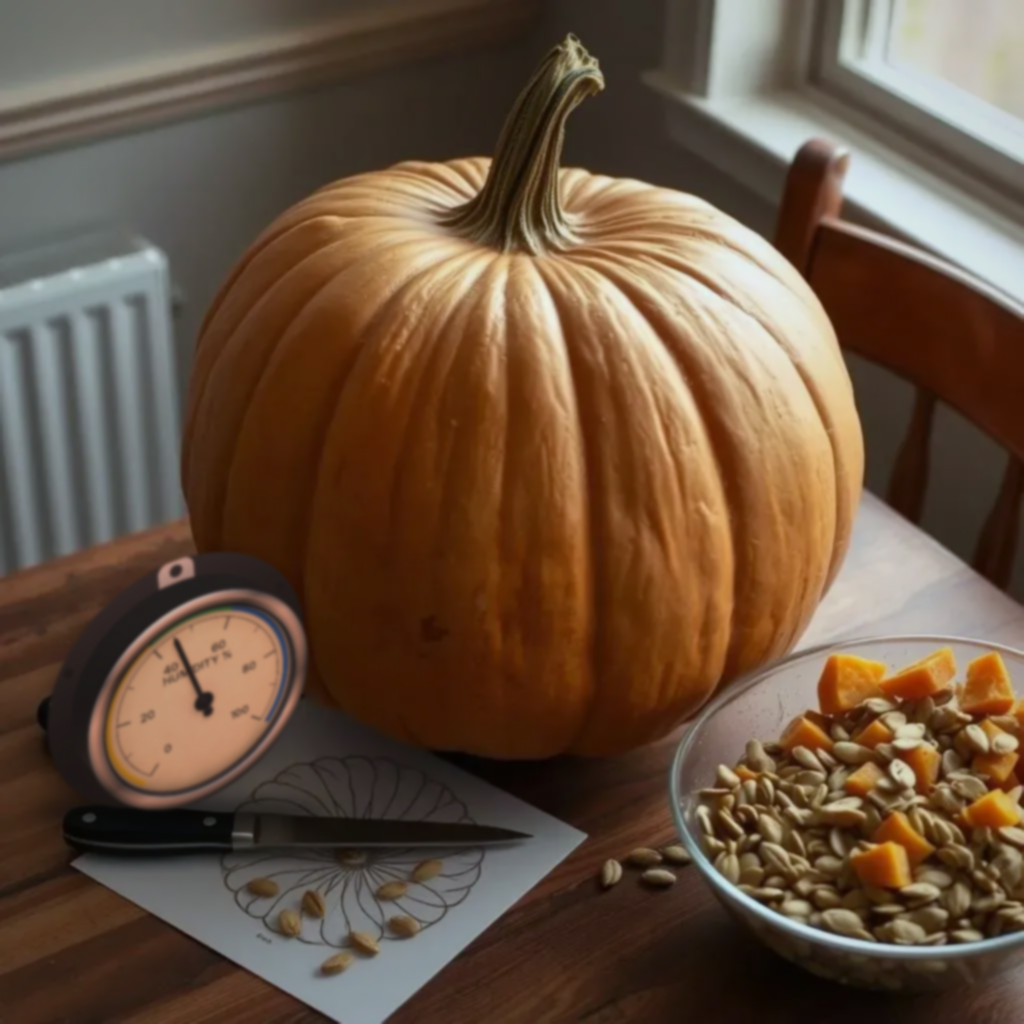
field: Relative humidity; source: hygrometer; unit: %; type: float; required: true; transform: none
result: 45 %
